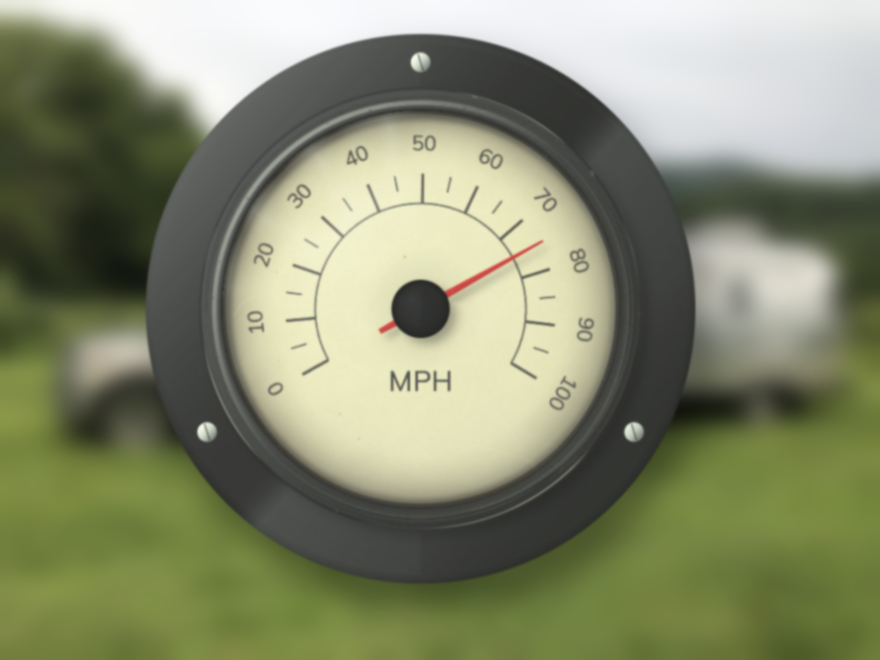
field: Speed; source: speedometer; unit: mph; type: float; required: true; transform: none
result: 75 mph
